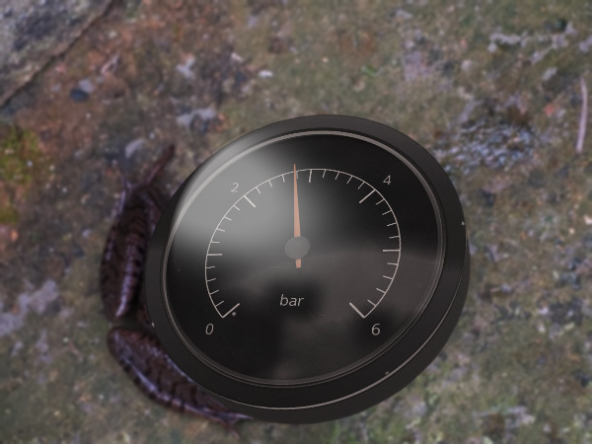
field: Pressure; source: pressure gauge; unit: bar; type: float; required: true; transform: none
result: 2.8 bar
